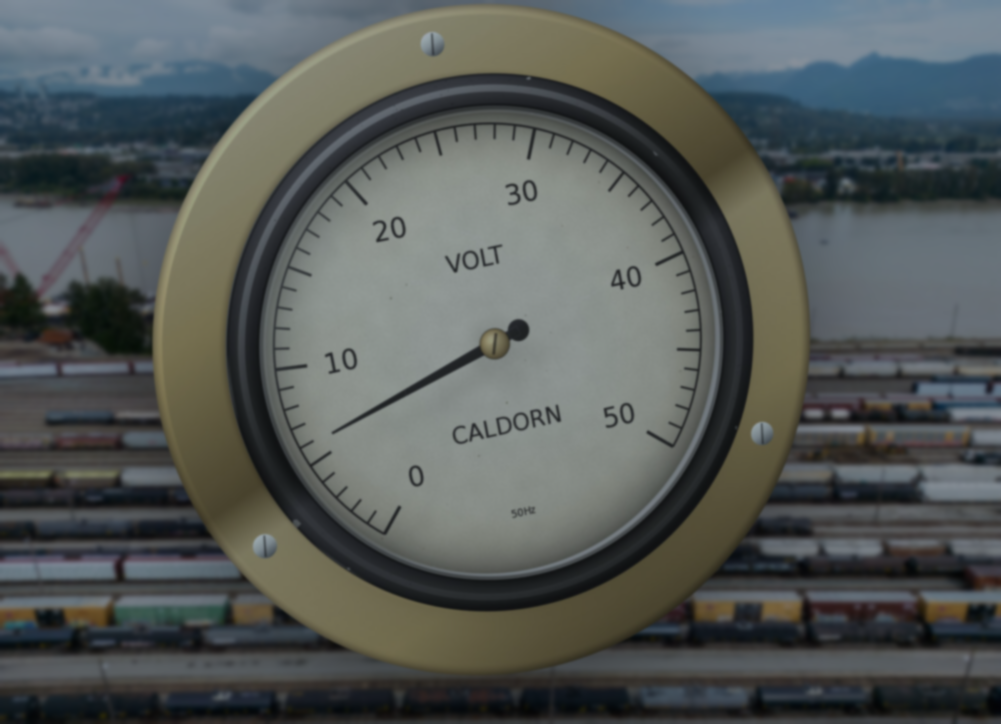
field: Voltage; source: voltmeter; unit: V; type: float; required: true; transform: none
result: 6 V
